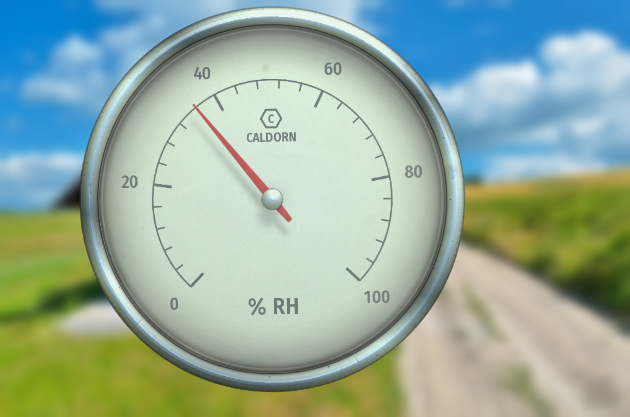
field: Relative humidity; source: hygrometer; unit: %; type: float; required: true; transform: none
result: 36 %
